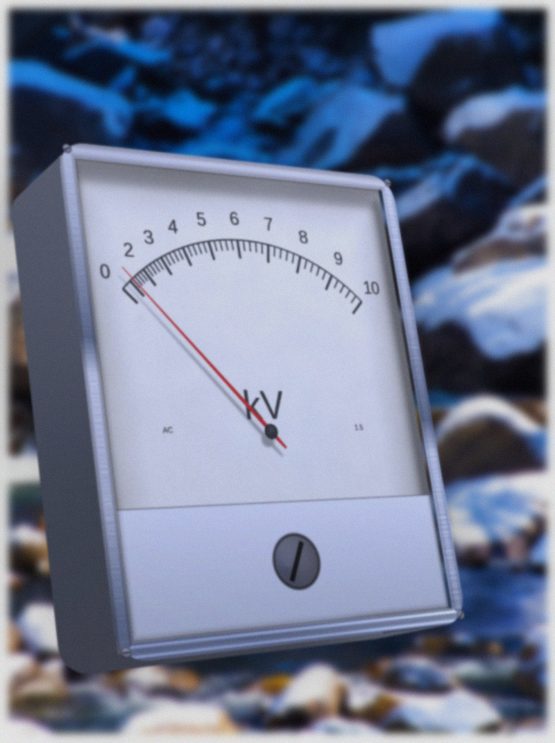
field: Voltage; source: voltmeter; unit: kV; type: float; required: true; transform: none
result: 1 kV
